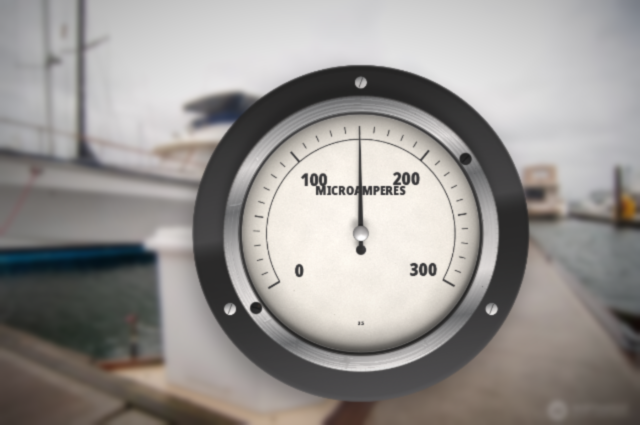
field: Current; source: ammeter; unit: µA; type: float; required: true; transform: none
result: 150 µA
